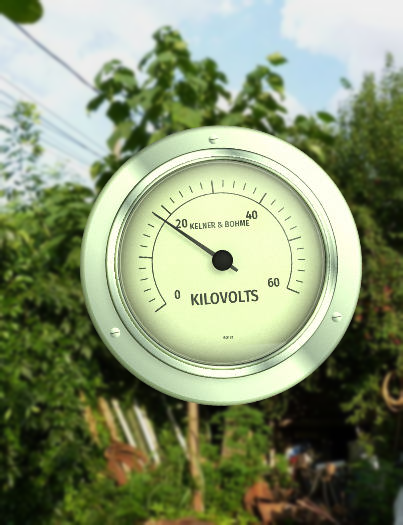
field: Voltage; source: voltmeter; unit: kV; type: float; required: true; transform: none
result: 18 kV
